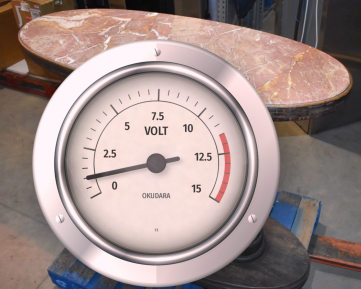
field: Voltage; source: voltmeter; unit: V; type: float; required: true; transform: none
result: 1 V
